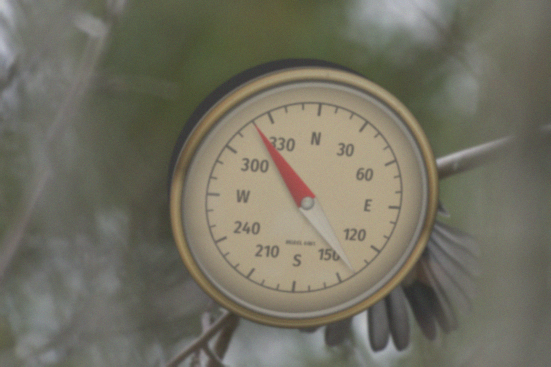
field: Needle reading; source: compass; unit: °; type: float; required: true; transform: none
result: 320 °
